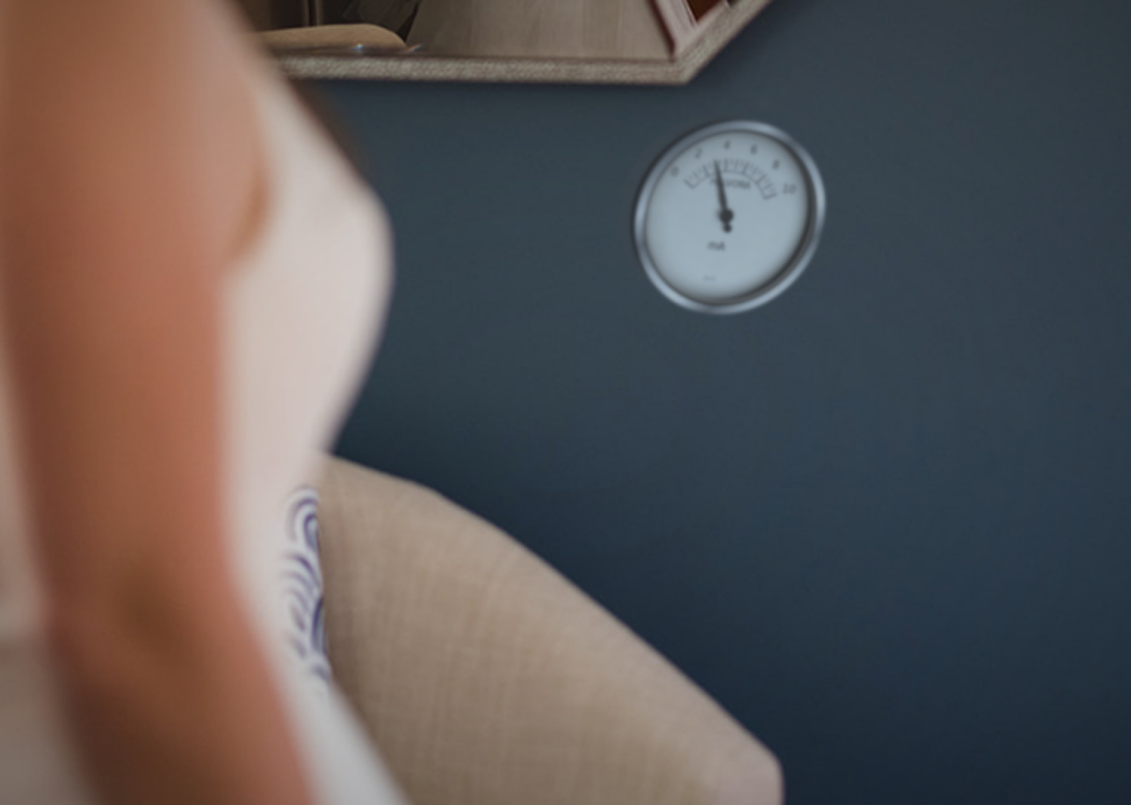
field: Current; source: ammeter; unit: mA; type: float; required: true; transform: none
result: 3 mA
